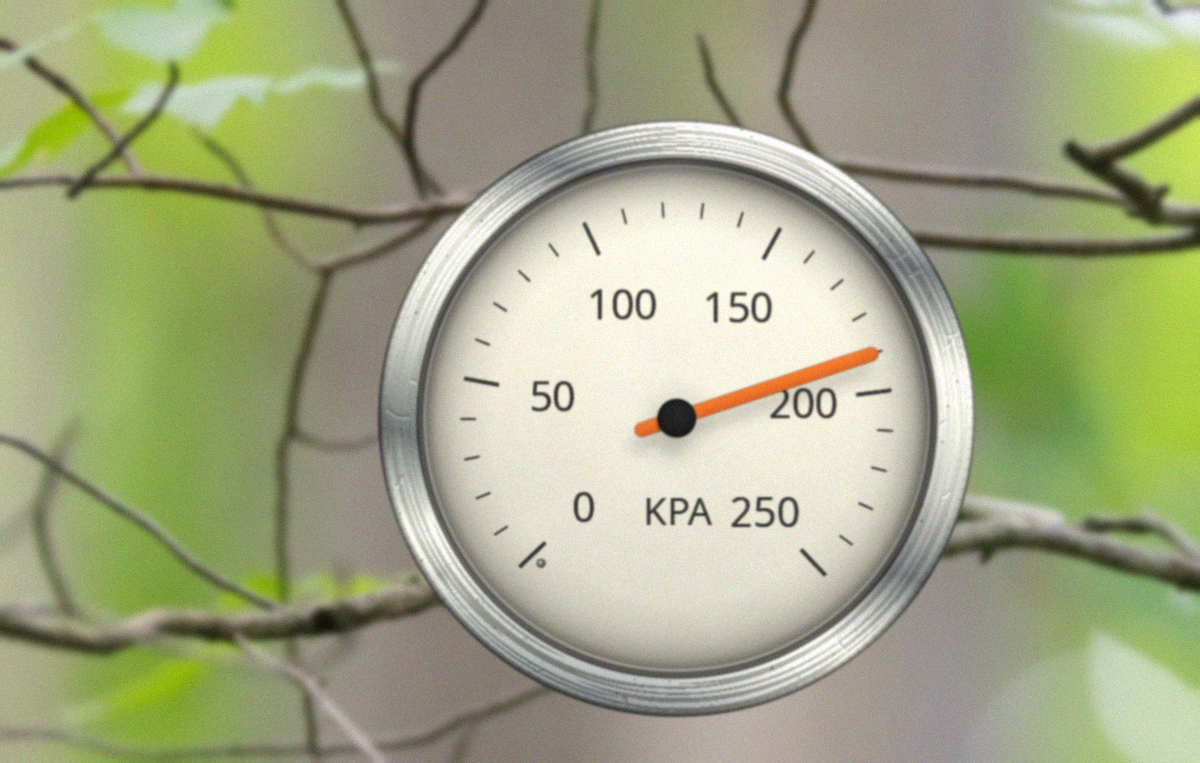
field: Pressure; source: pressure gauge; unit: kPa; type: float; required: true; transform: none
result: 190 kPa
